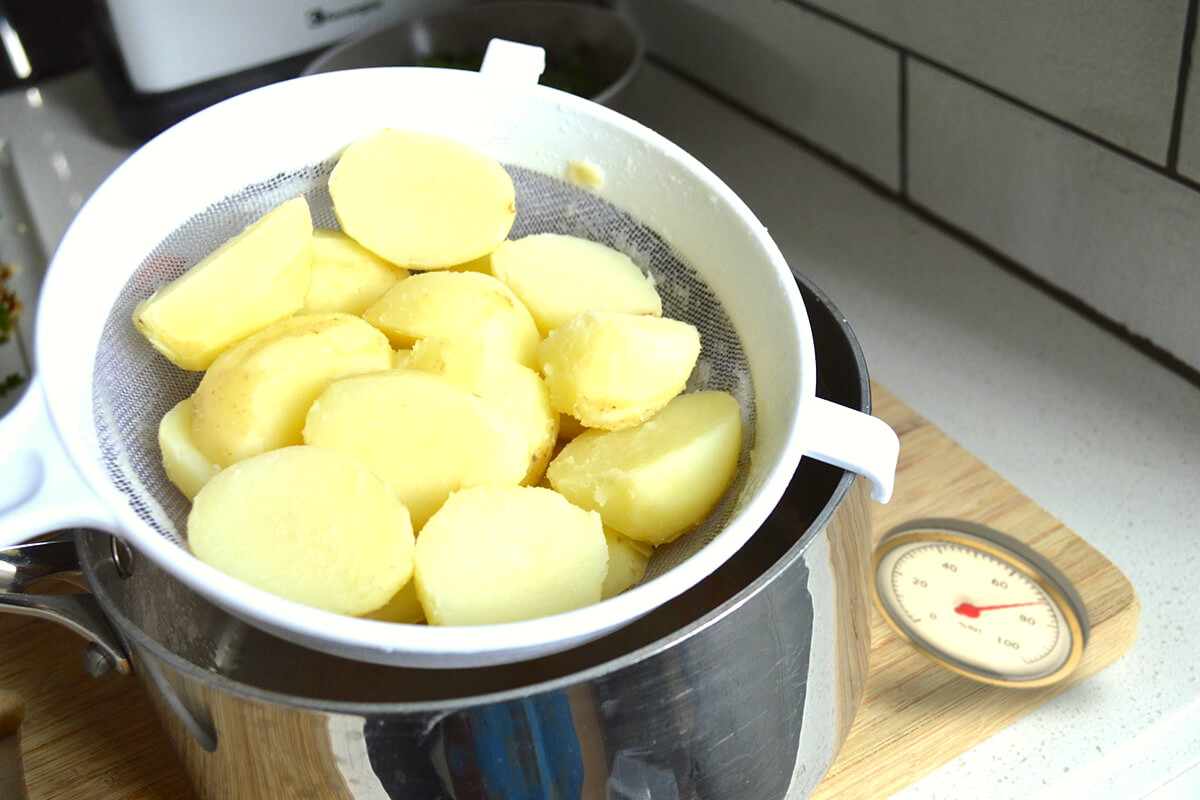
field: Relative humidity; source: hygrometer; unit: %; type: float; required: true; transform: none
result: 70 %
